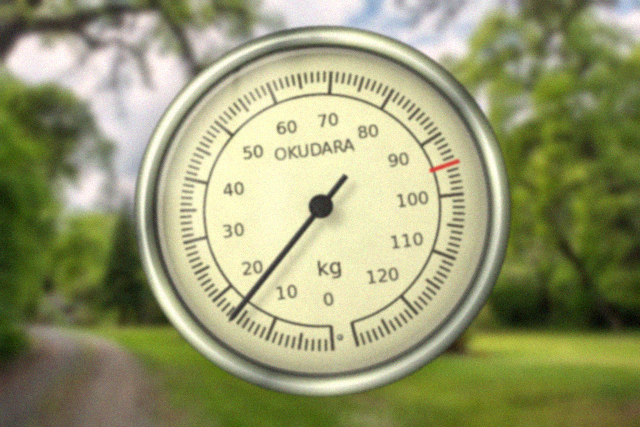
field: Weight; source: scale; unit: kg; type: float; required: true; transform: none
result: 16 kg
